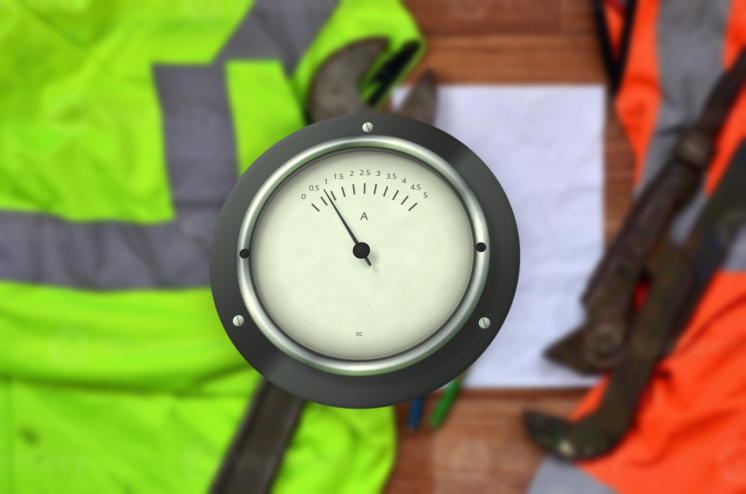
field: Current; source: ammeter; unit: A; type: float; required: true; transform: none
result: 0.75 A
